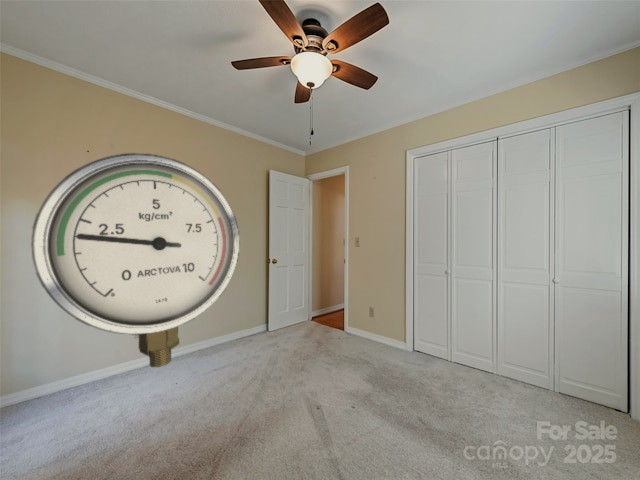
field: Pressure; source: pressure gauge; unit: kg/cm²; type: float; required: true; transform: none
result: 2 kg/cm²
